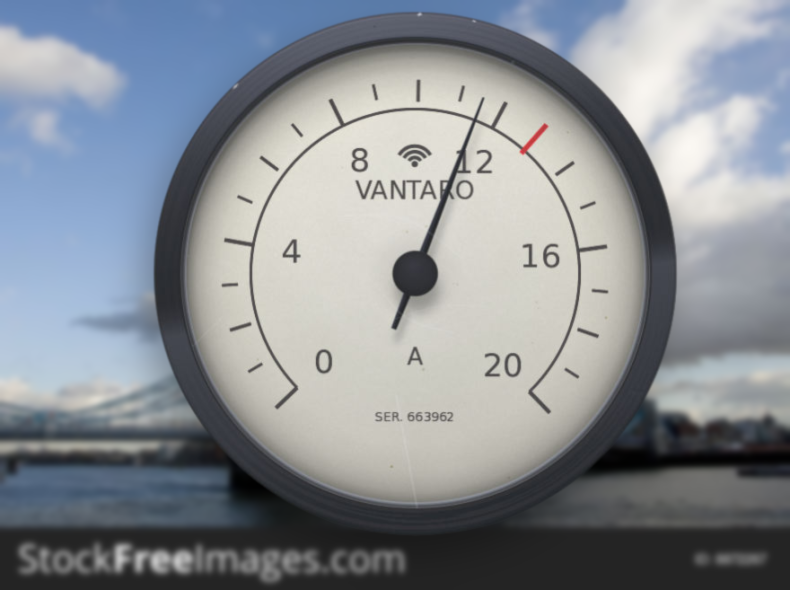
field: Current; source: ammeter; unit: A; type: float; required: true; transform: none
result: 11.5 A
